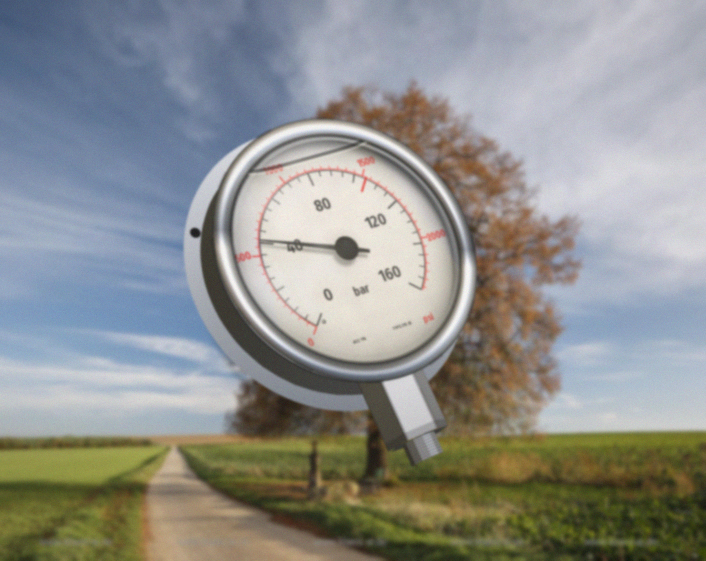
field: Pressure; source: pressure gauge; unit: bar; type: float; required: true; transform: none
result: 40 bar
